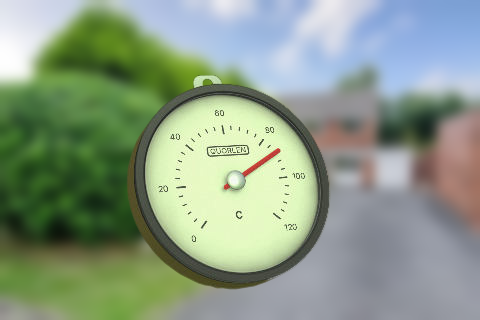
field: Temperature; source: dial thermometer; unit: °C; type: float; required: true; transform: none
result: 88 °C
